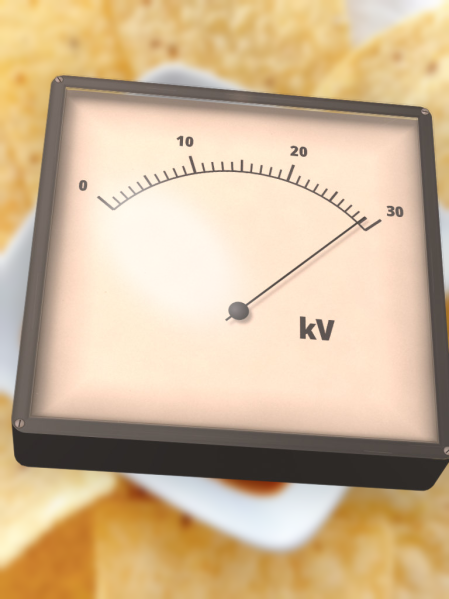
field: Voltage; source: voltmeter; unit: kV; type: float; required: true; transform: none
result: 29 kV
